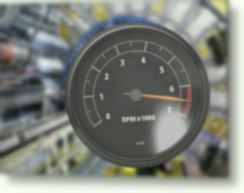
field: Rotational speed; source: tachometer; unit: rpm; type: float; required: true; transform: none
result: 6500 rpm
